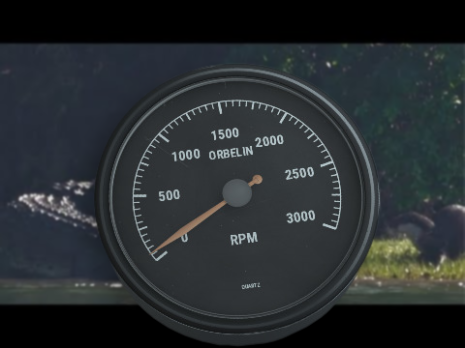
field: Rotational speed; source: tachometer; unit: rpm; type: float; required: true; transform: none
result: 50 rpm
